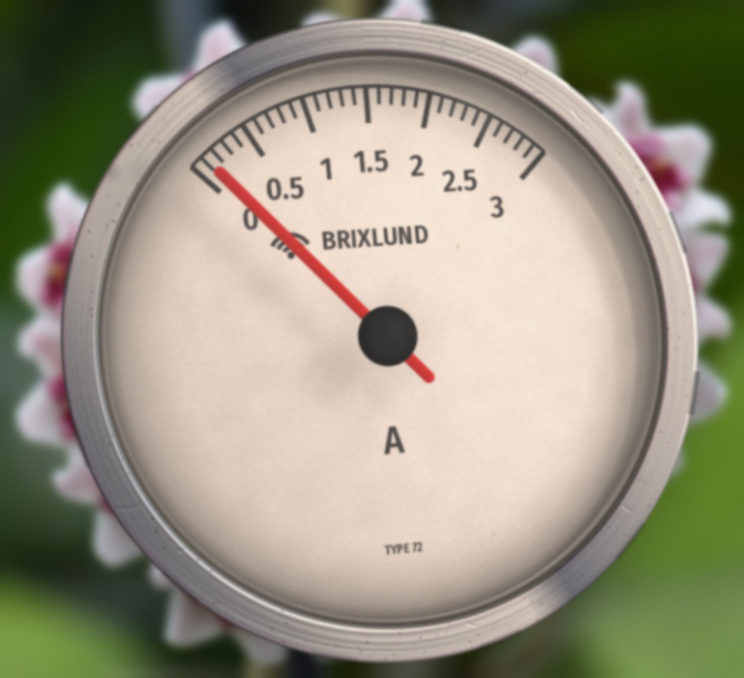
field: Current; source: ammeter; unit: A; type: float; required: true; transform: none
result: 0.1 A
